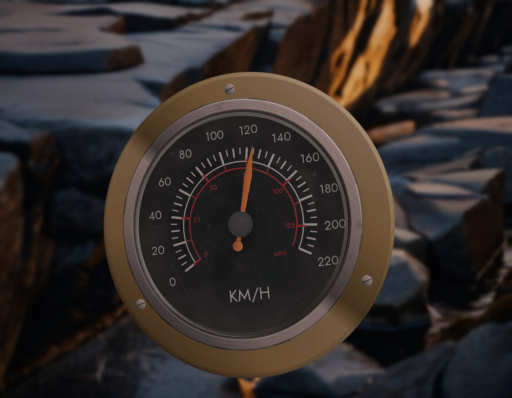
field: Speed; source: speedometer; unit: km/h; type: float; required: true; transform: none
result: 125 km/h
